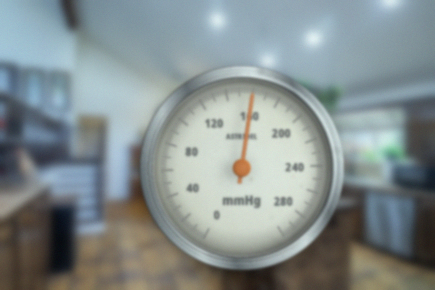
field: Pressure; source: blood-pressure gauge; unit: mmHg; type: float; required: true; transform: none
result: 160 mmHg
